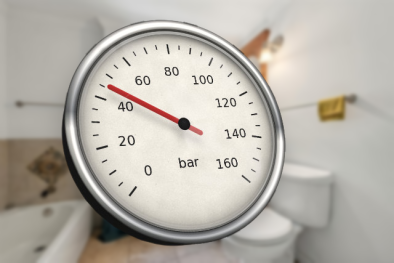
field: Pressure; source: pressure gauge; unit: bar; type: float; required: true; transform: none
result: 45 bar
